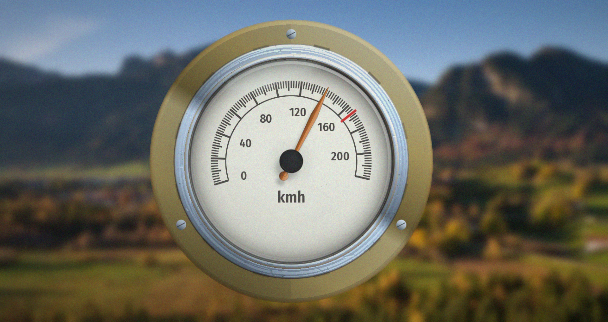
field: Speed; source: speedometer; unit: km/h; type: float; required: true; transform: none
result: 140 km/h
